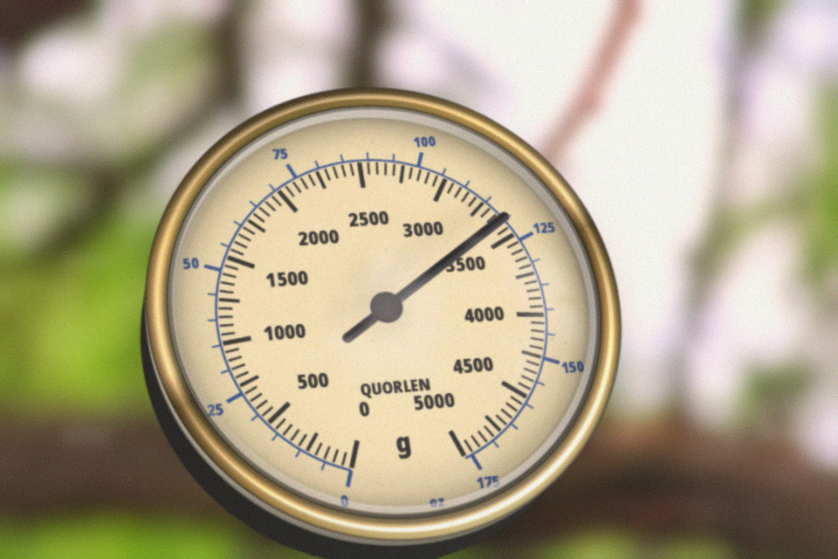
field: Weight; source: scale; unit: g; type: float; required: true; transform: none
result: 3400 g
